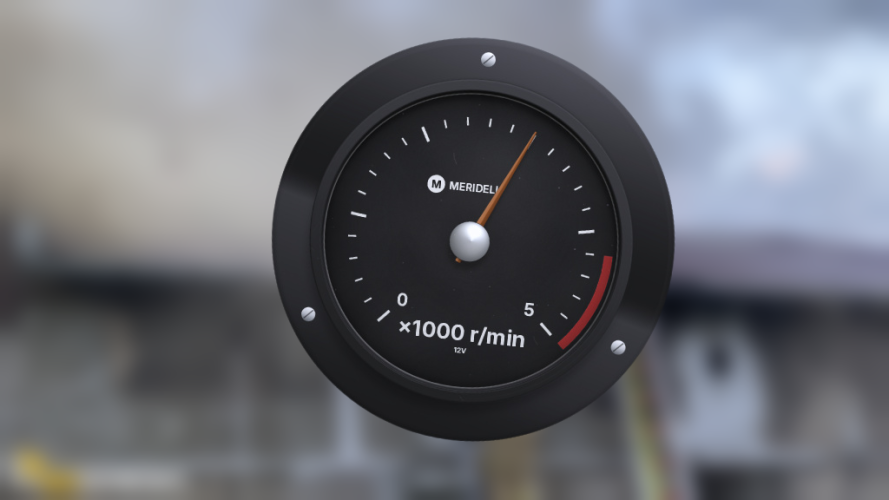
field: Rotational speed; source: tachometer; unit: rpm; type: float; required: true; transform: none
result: 3000 rpm
